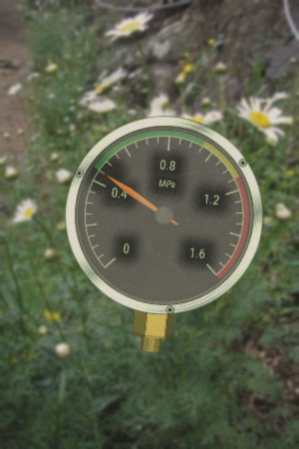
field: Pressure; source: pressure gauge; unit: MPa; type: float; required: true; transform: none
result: 0.45 MPa
